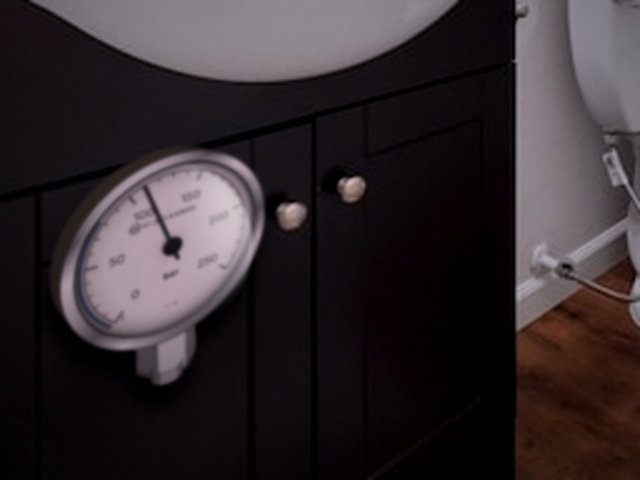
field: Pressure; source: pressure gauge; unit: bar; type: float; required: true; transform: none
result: 110 bar
